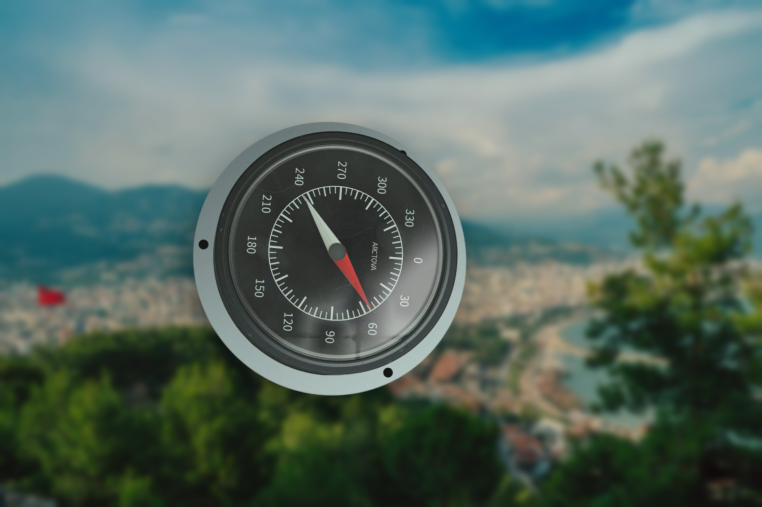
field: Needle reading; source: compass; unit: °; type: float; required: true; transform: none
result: 55 °
